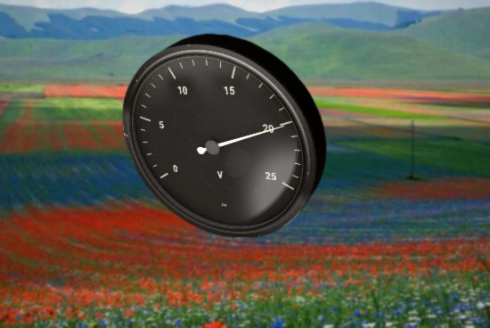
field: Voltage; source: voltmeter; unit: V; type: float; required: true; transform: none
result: 20 V
